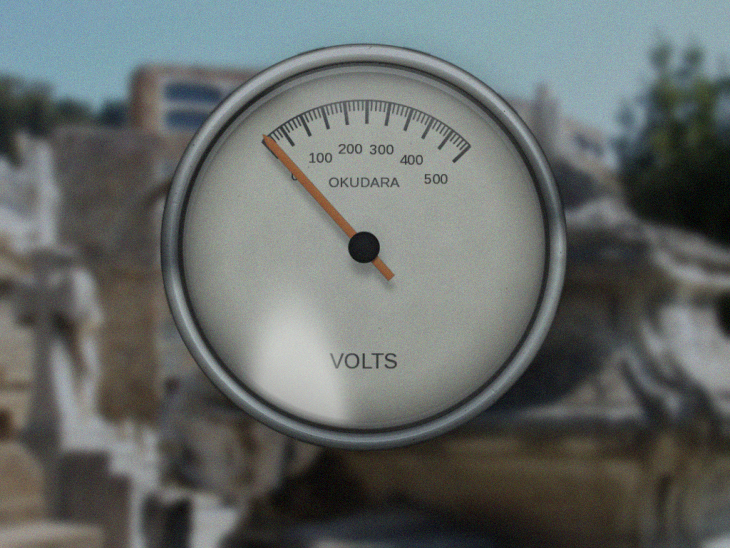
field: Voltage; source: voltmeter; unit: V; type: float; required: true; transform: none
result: 10 V
